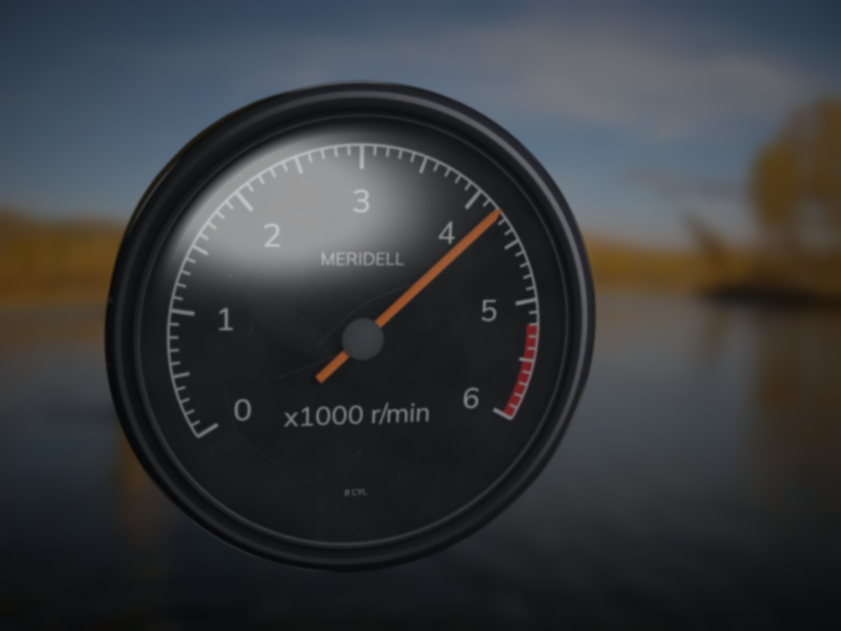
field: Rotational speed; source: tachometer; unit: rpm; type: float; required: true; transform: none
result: 4200 rpm
